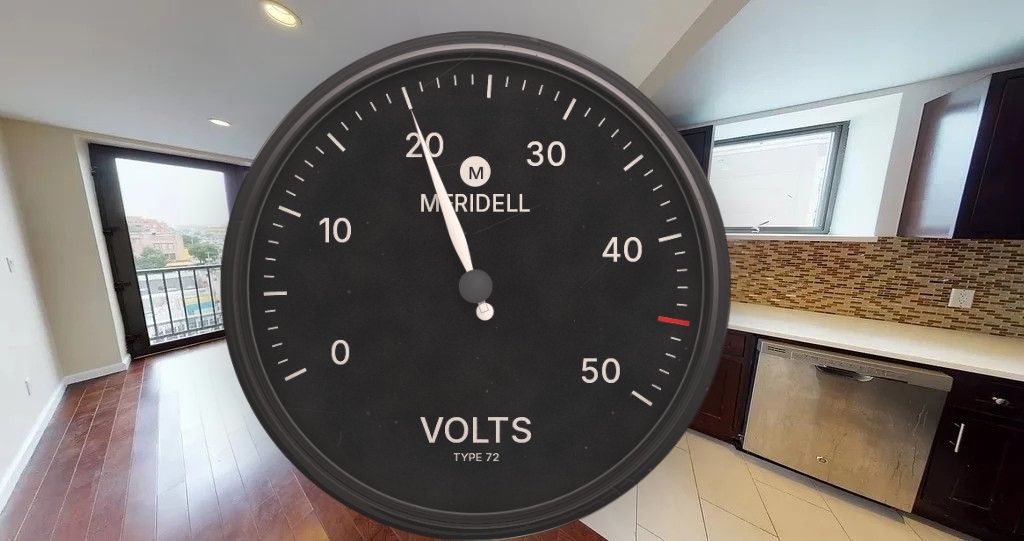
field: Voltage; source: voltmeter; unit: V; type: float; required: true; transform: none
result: 20 V
